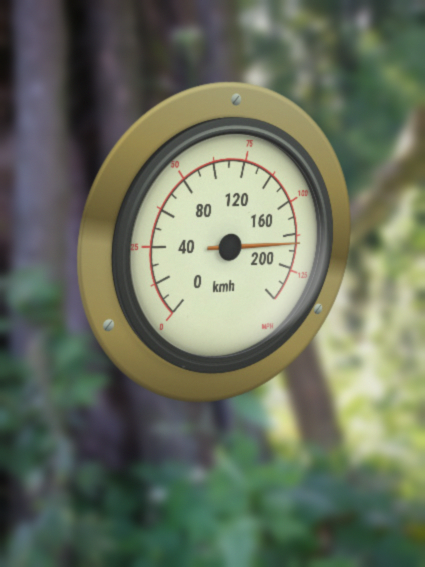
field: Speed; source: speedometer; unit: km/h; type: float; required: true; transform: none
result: 185 km/h
